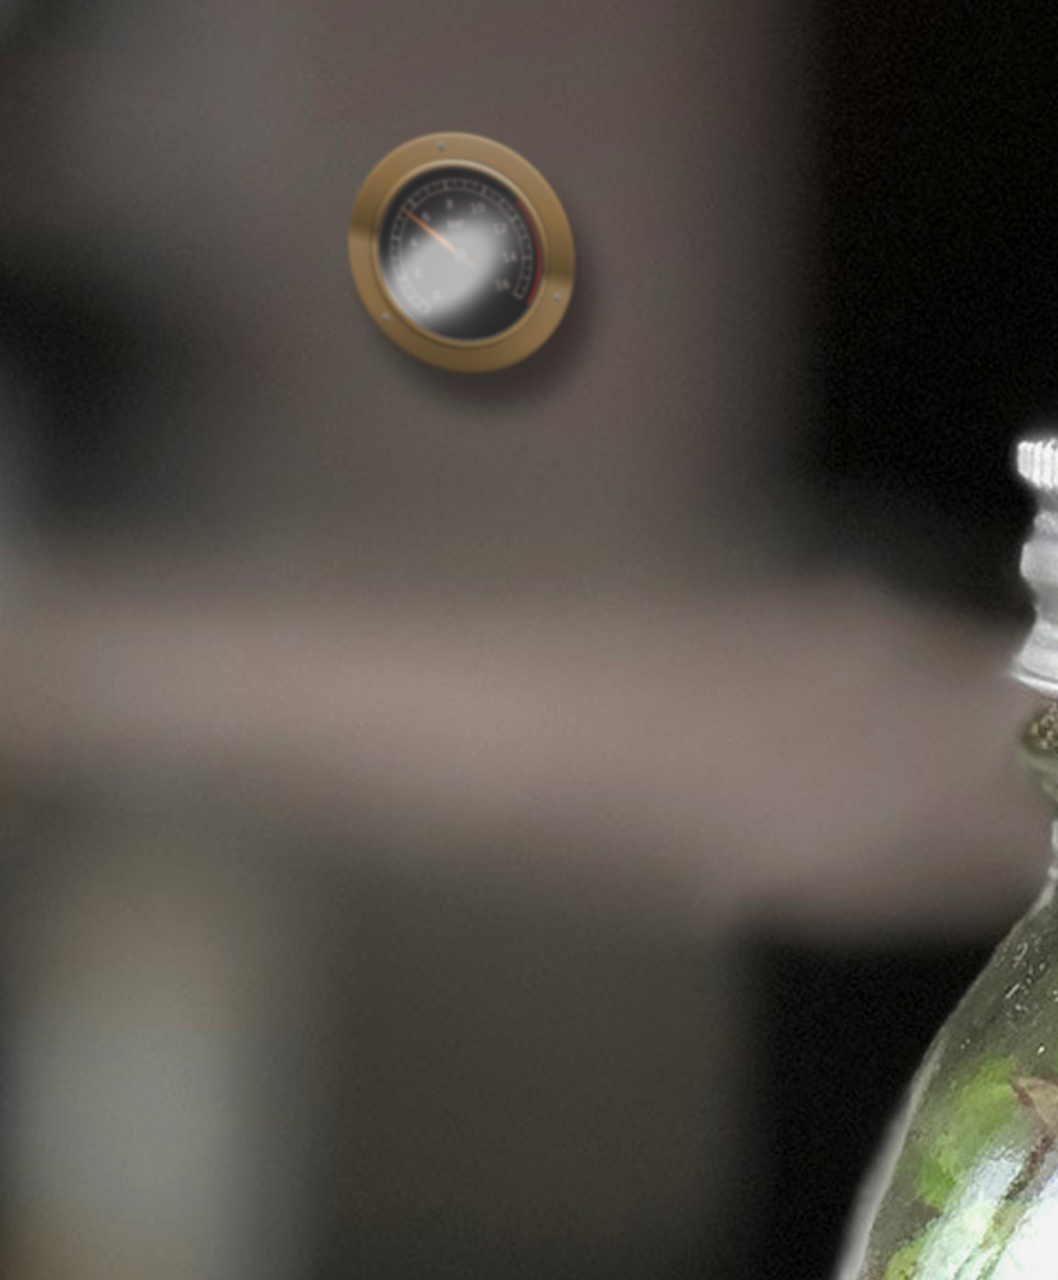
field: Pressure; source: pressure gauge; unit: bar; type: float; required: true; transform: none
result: 5.5 bar
